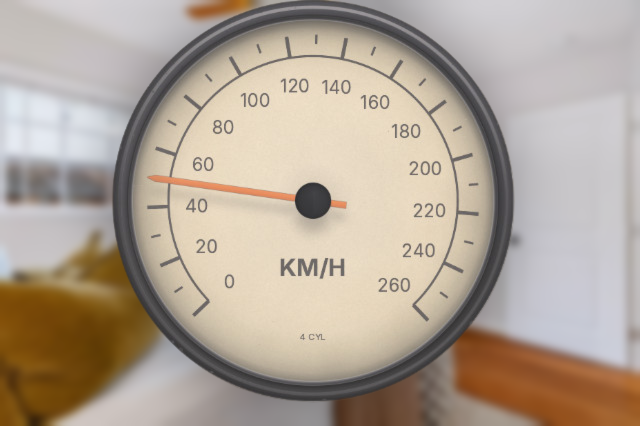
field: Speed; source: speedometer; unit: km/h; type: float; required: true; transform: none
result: 50 km/h
